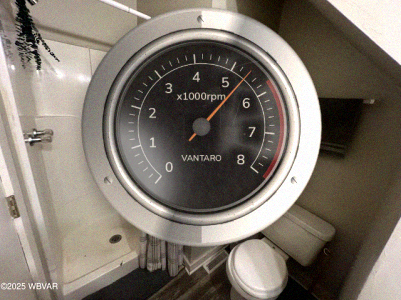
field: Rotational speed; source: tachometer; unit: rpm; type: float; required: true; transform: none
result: 5400 rpm
